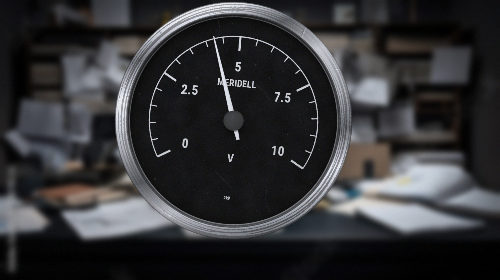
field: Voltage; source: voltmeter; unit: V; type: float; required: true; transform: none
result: 4.25 V
